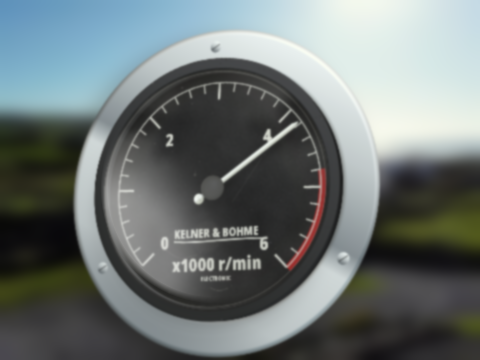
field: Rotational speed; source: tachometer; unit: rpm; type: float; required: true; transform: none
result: 4200 rpm
